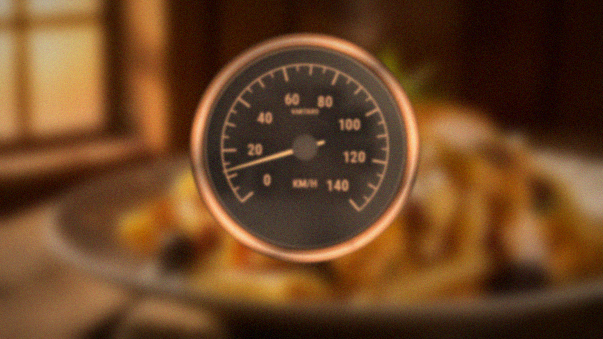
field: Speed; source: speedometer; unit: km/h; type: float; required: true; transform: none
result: 12.5 km/h
